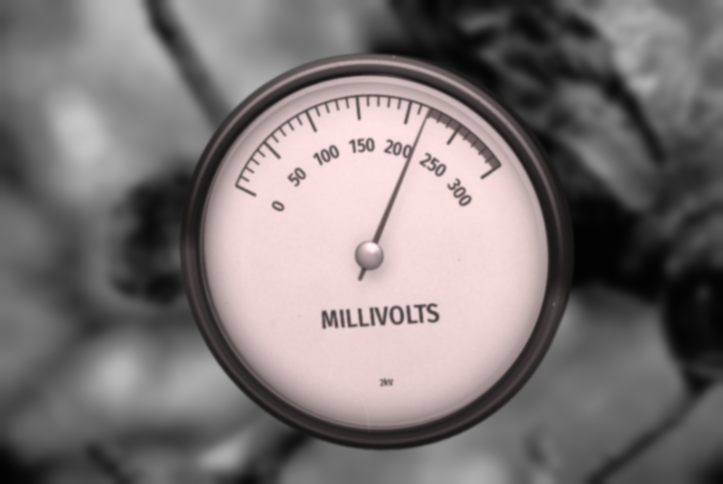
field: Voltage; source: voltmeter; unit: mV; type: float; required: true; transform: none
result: 220 mV
